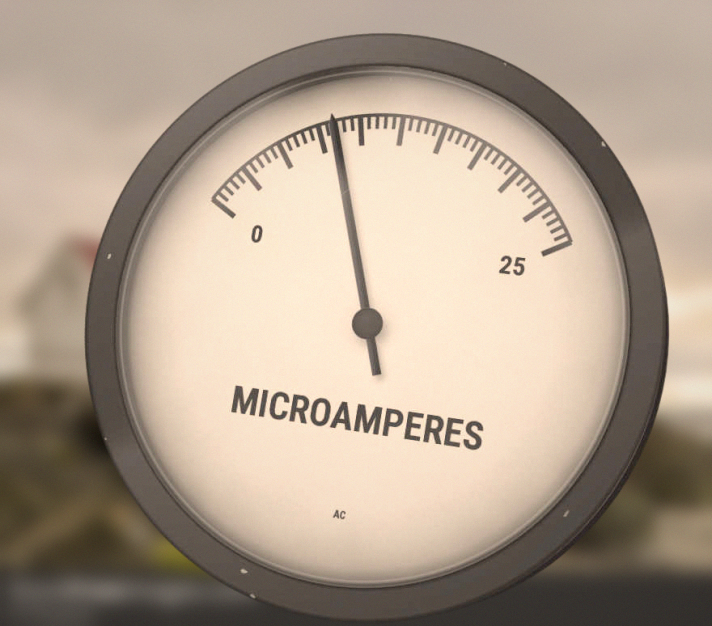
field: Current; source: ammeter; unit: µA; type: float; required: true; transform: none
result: 8.5 µA
